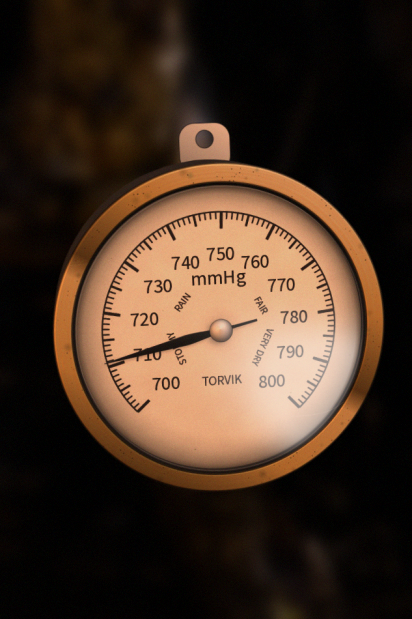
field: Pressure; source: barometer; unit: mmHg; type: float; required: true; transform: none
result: 711 mmHg
